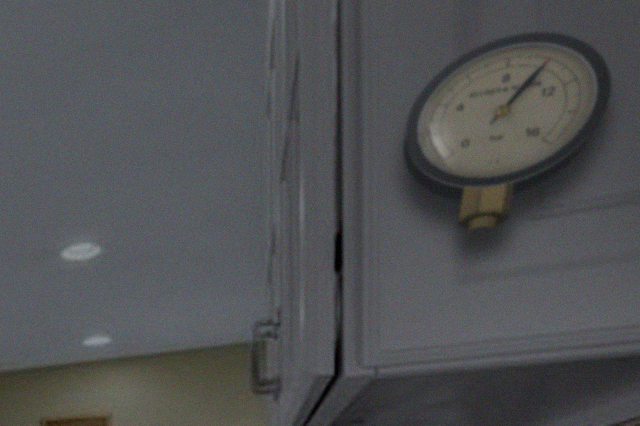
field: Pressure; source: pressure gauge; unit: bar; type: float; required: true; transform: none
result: 10 bar
